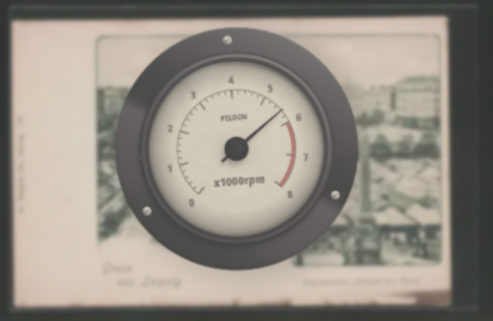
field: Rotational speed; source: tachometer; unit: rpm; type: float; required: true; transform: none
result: 5600 rpm
